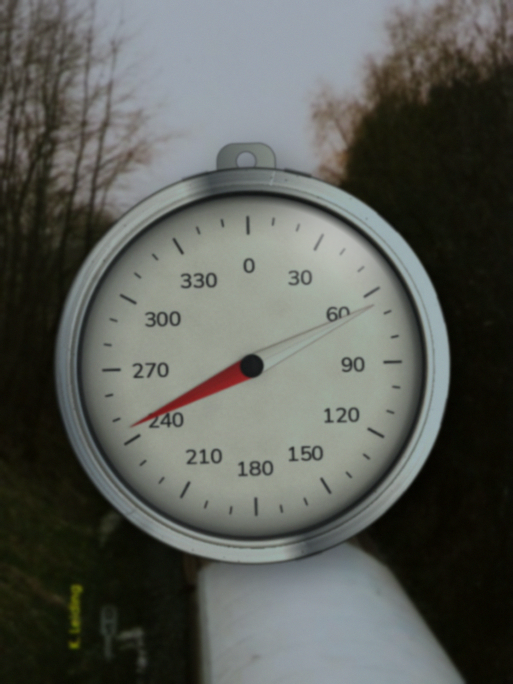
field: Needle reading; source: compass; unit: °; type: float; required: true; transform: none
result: 245 °
